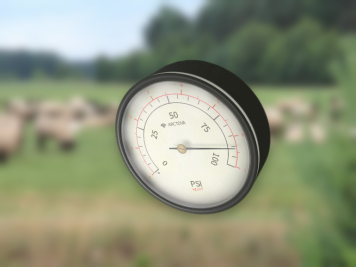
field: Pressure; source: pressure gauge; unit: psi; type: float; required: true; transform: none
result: 90 psi
